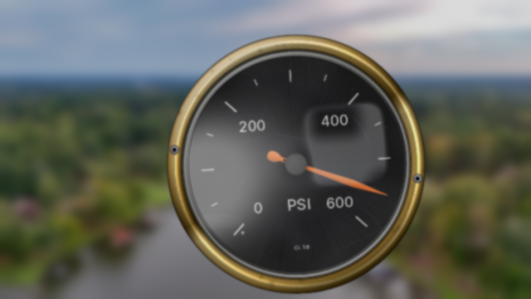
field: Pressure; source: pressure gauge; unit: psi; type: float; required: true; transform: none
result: 550 psi
